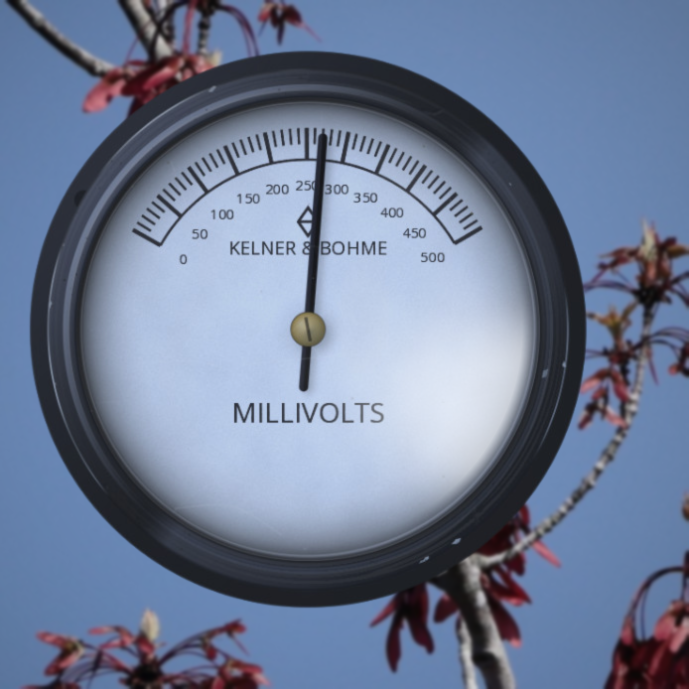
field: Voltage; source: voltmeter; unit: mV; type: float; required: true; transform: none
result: 270 mV
